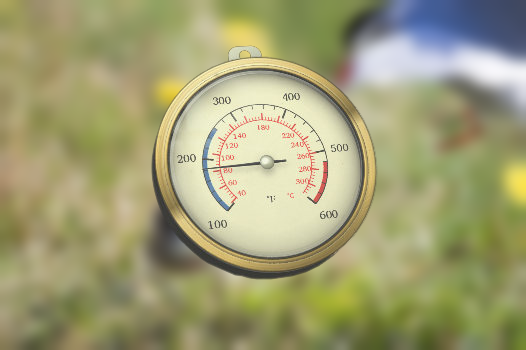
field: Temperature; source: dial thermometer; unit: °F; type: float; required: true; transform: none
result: 180 °F
